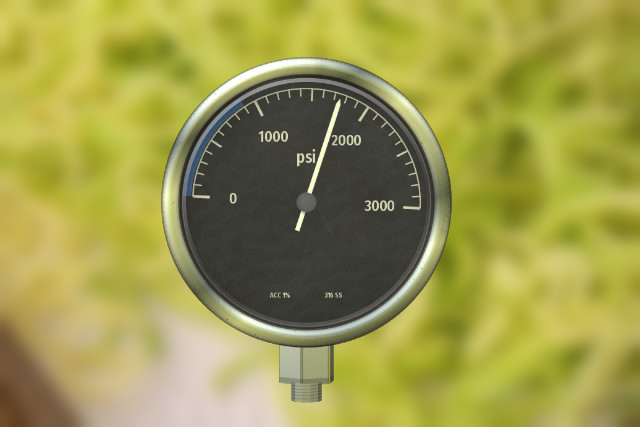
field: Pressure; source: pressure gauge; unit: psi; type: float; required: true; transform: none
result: 1750 psi
